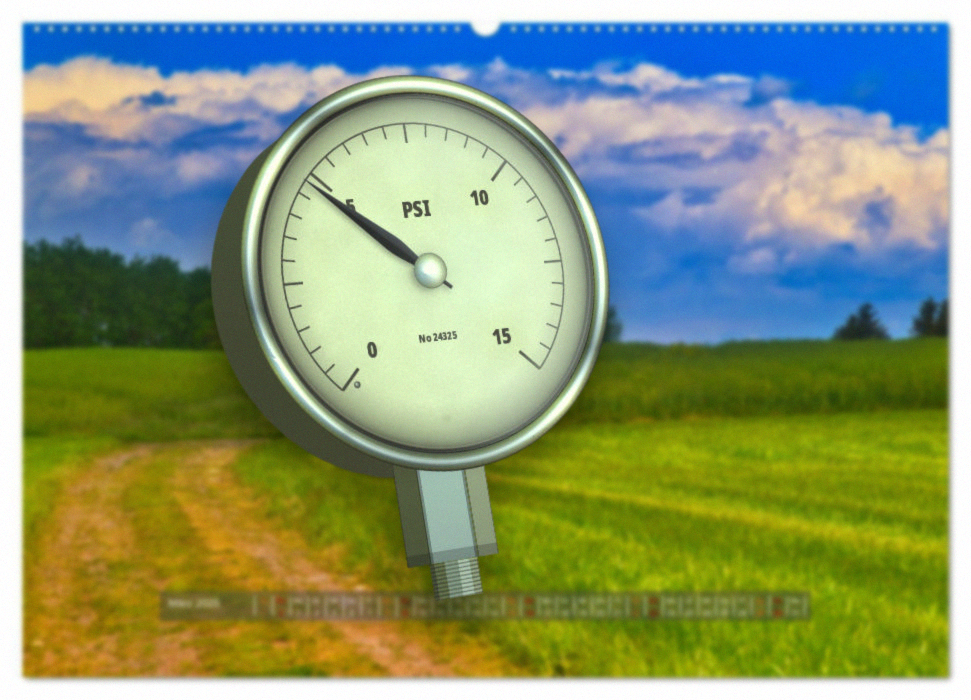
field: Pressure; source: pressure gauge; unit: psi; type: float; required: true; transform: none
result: 4.75 psi
